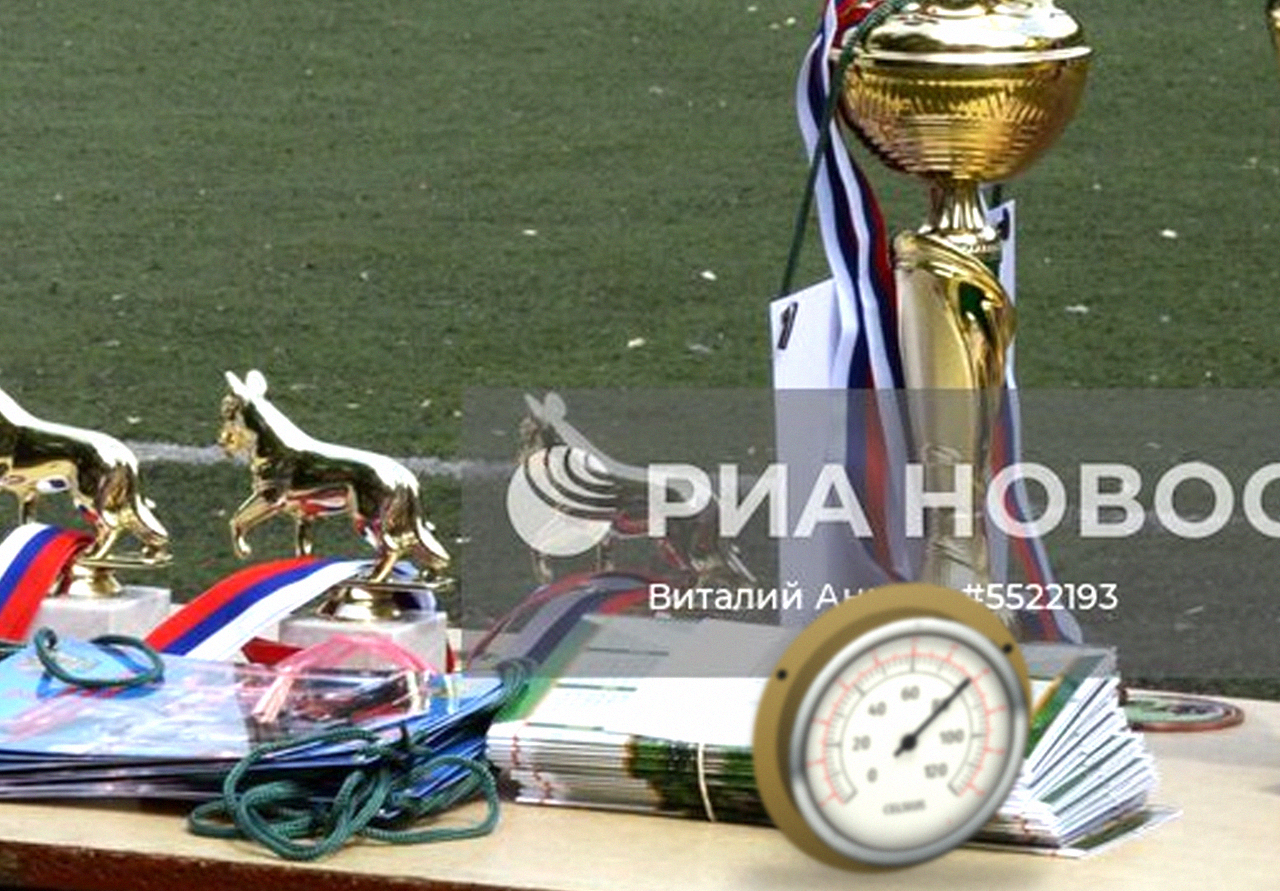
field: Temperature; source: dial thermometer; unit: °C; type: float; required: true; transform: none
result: 80 °C
